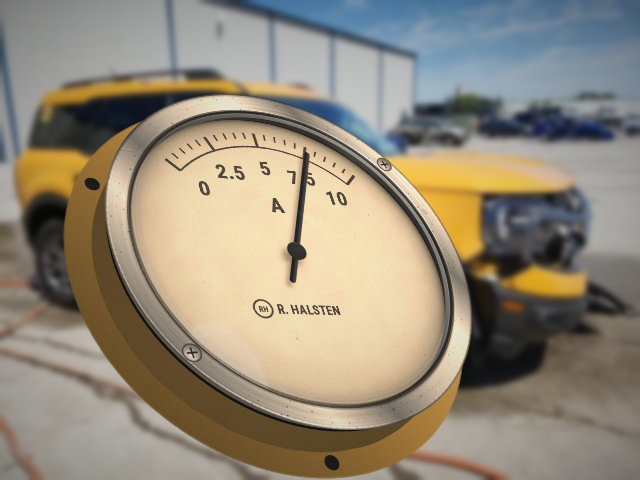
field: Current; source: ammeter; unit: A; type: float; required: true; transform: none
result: 7.5 A
